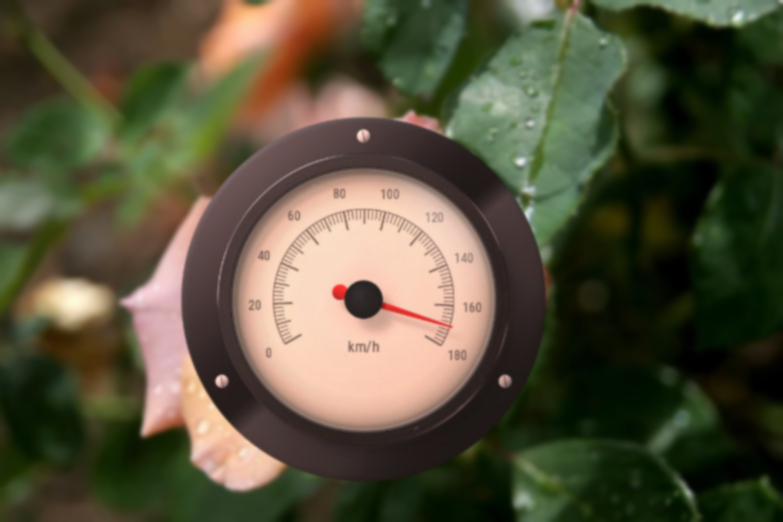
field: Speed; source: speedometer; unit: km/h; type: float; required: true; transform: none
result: 170 km/h
